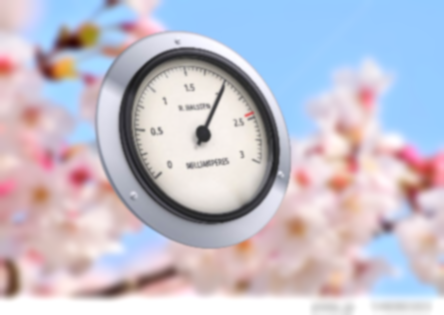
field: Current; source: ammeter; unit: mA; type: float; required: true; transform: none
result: 2 mA
